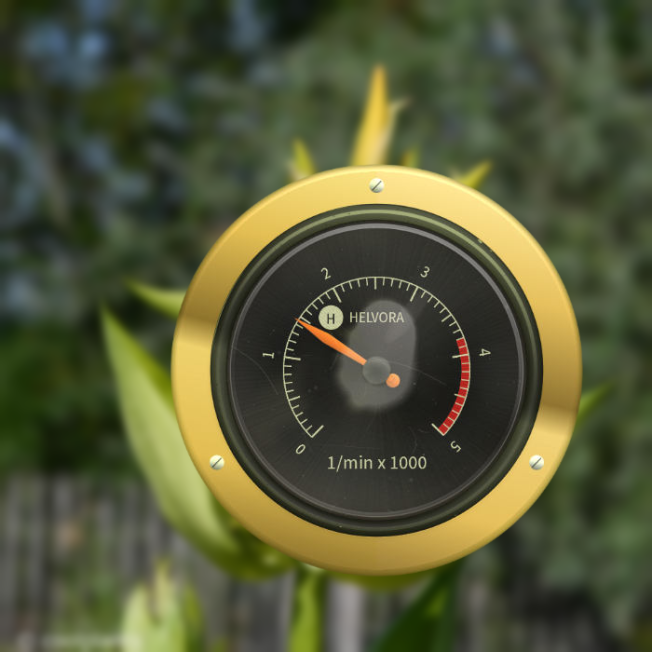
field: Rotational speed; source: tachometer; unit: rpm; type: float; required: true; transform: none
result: 1450 rpm
